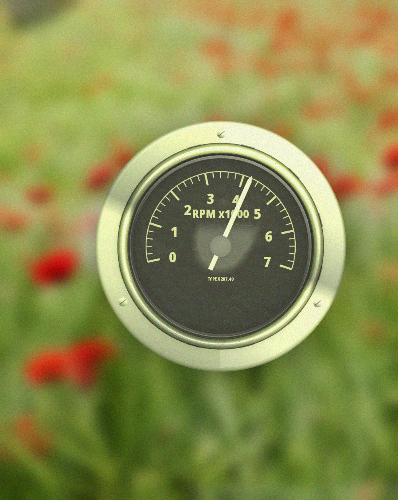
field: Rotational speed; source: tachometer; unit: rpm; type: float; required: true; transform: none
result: 4200 rpm
